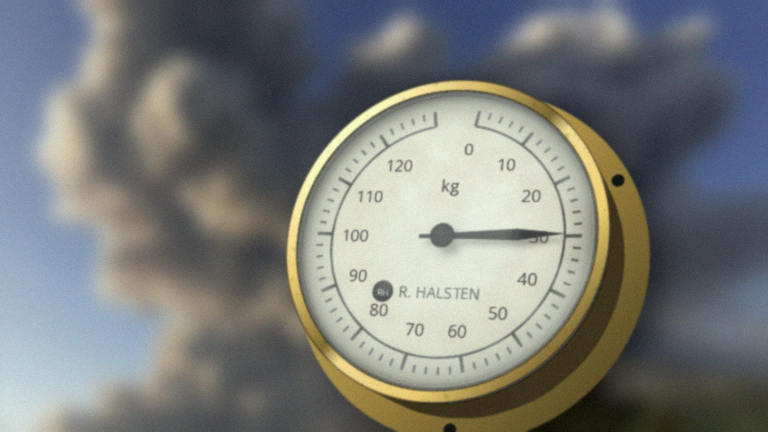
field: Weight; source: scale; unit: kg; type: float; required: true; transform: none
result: 30 kg
